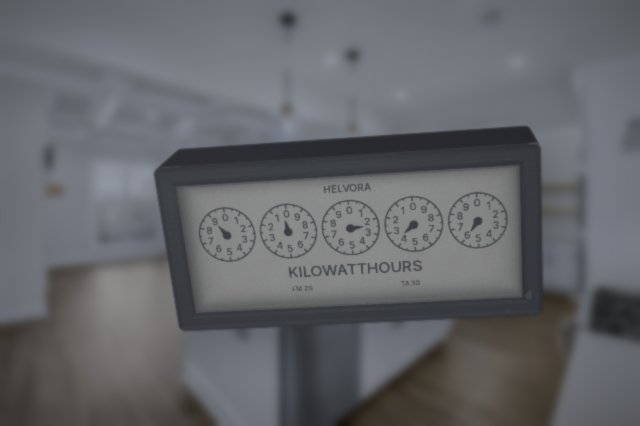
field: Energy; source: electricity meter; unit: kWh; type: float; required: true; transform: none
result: 90236 kWh
